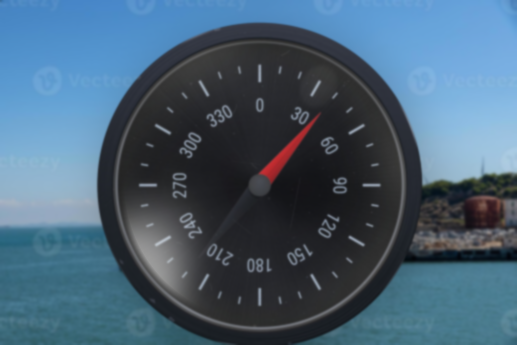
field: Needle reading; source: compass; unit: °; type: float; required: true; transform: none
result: 40 °
